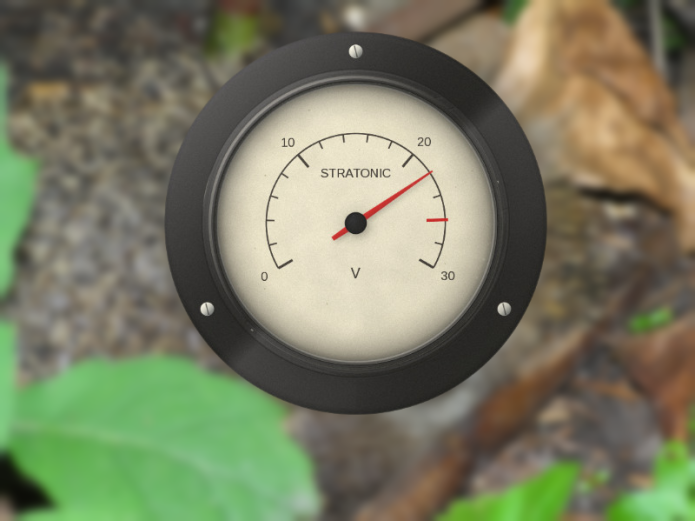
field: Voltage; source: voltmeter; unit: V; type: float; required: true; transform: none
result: 22 V
